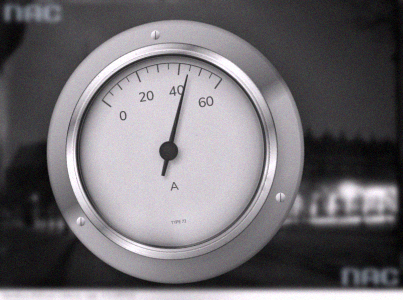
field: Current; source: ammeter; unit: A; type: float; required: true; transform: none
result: 45 A
